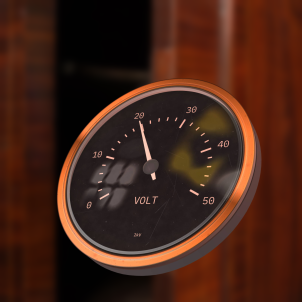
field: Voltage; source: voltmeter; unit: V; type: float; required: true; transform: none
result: 20 V
